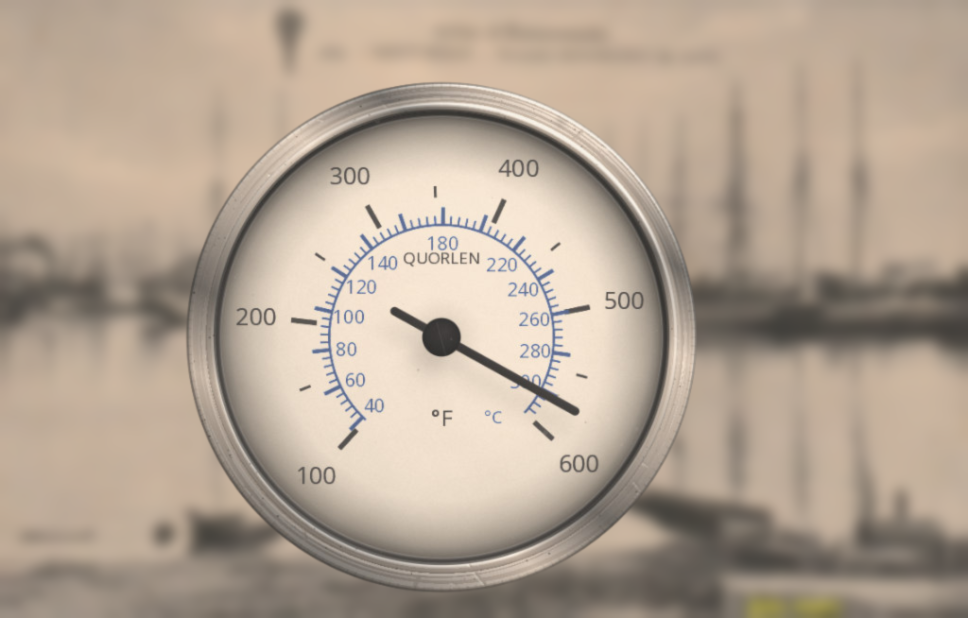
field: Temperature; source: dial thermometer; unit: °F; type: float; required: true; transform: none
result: 575 °F
